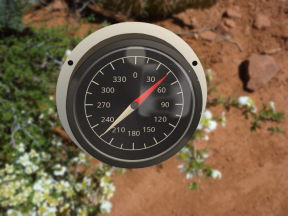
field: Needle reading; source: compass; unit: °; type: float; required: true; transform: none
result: 45 °
